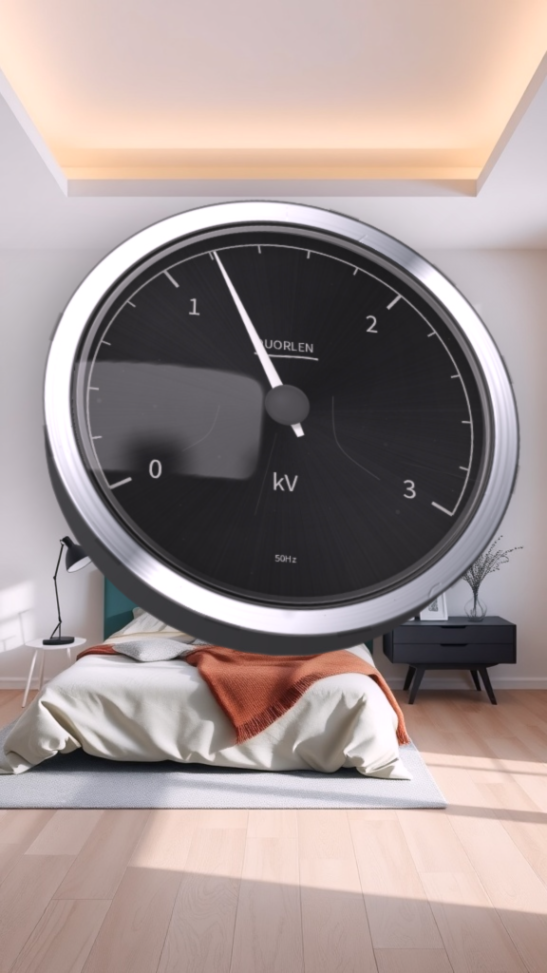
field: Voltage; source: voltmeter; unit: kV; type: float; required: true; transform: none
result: 1.2 kV
